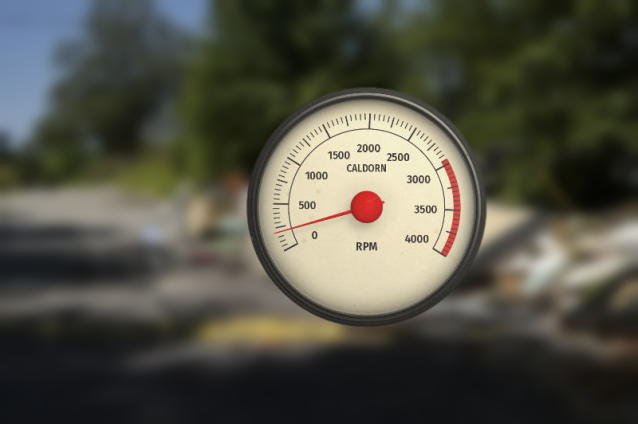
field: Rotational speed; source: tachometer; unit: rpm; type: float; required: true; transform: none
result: 200 rpm
